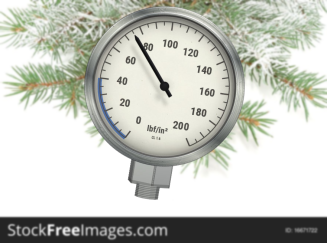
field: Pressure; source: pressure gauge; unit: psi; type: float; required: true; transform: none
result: 75 psi
